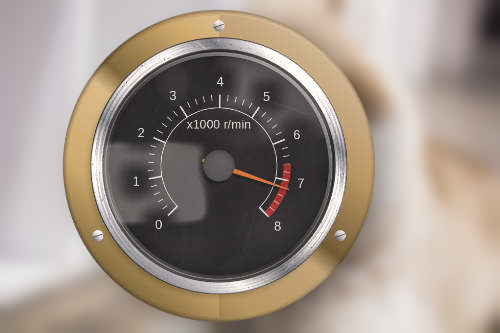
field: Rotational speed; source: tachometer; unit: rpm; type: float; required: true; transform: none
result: 7200 rpm
